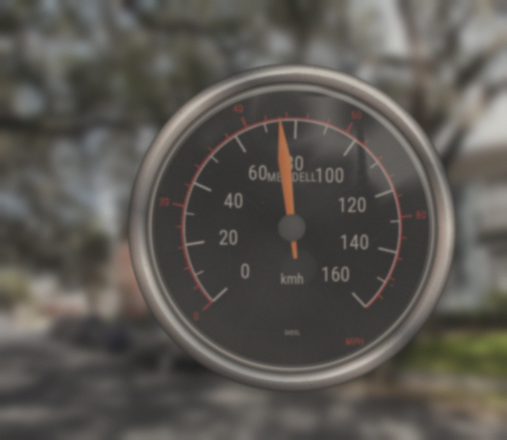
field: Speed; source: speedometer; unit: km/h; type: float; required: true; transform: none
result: 75 km/h
